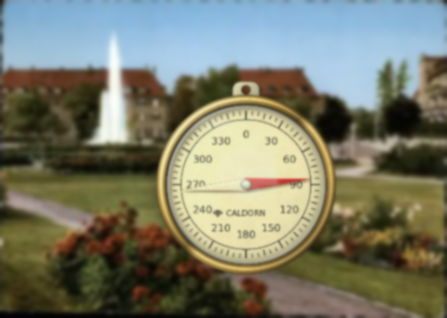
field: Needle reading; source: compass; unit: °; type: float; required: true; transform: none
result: 85 °
